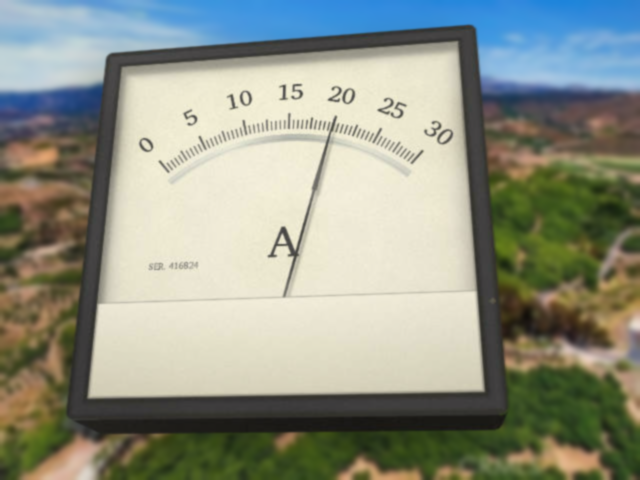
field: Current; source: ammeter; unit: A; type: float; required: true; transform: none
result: 20 A
